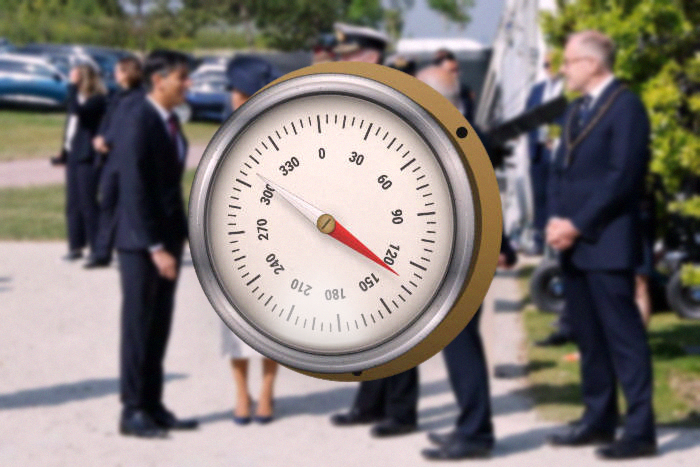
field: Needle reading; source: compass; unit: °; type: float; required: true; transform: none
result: 130 °
